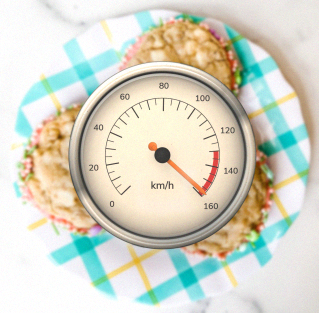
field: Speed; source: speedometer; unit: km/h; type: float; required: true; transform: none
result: 157.5 km/h
